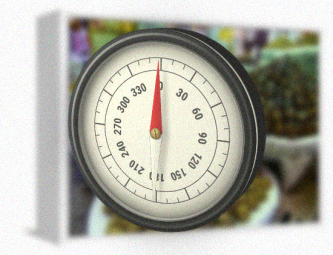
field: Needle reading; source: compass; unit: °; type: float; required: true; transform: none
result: 0 °
